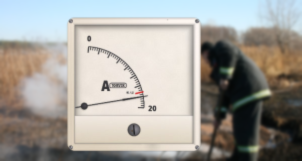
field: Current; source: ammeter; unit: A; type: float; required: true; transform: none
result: 17.5 A
